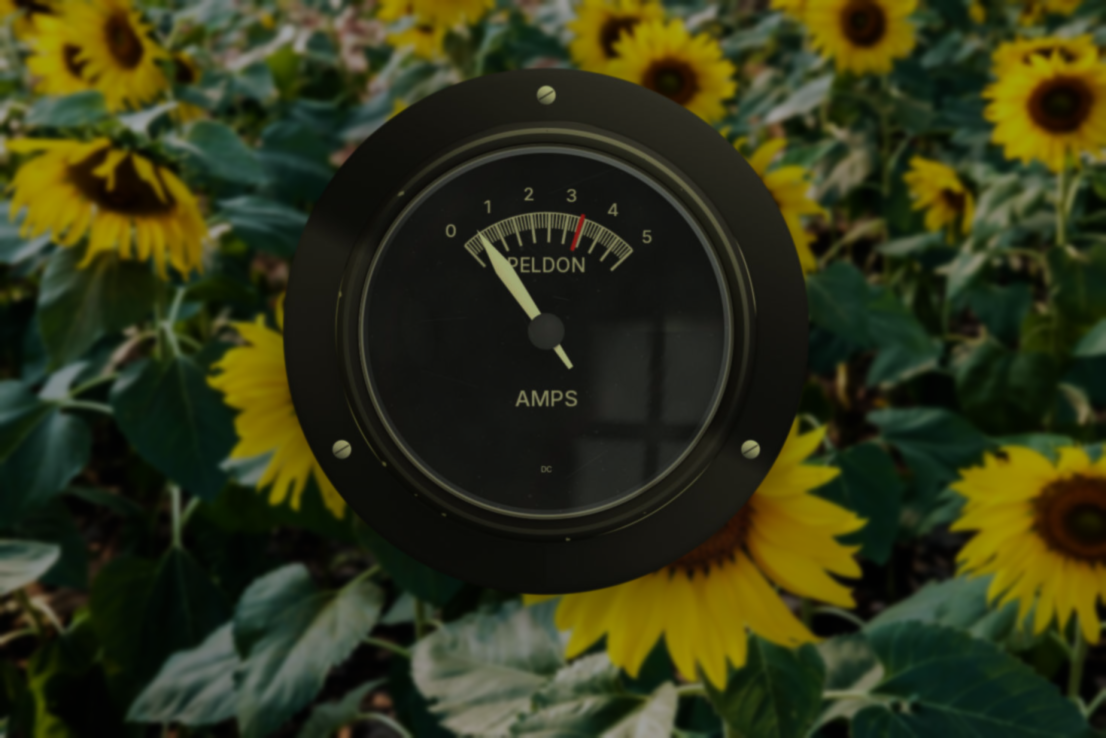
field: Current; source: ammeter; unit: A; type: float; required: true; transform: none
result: 0.5 A
